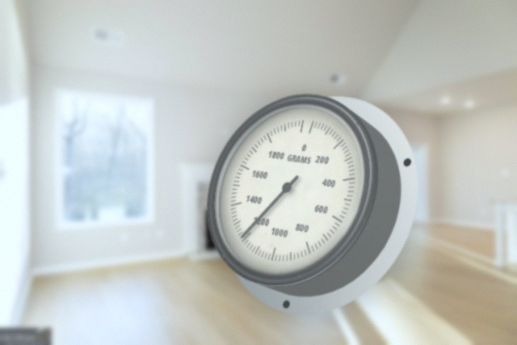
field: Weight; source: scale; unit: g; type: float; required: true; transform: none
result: 1200 g
